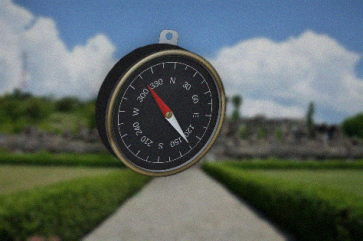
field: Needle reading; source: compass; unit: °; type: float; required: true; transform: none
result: 315 °
